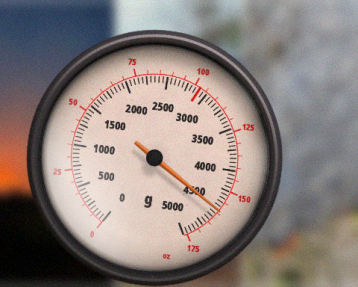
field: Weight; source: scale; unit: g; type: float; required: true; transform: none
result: 4500 g
